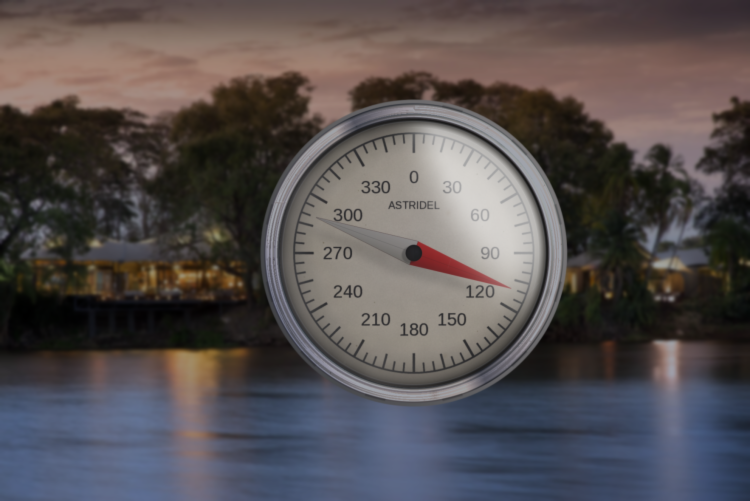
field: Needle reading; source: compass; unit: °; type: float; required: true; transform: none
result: 110 °
